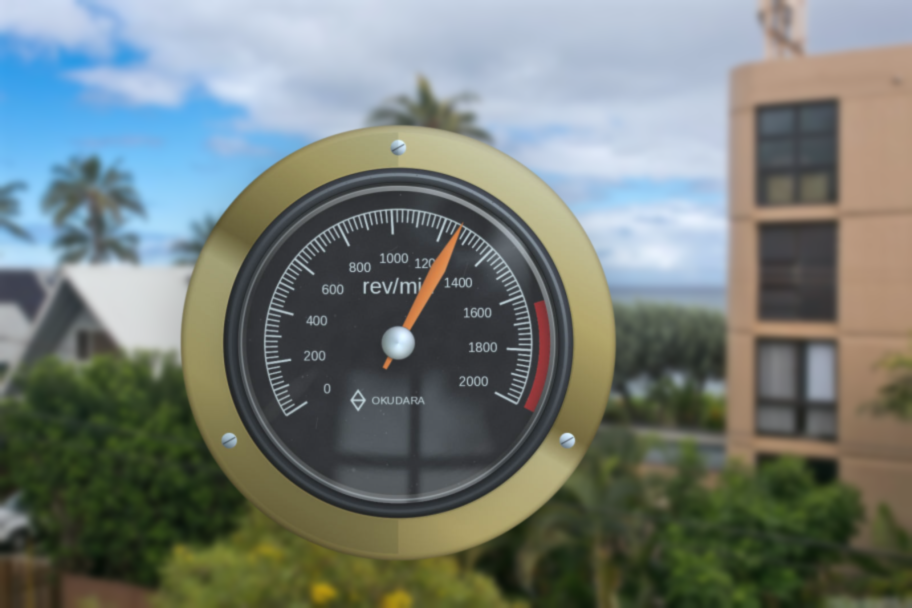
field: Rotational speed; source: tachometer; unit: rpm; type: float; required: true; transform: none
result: 1260 rpm
